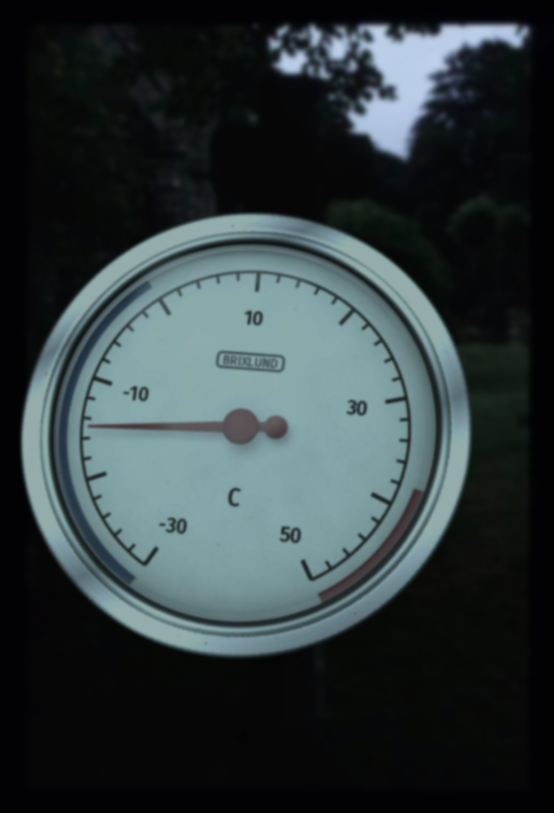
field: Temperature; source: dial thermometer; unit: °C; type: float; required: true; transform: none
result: -15 °C
